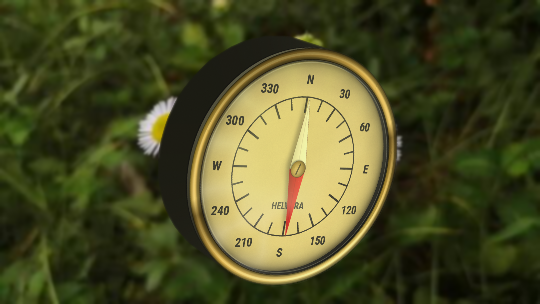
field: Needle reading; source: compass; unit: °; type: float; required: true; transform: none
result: 180 °
